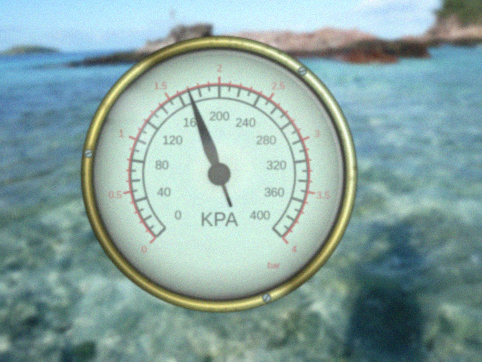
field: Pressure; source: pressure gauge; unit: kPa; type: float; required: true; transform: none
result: 170 kPa
